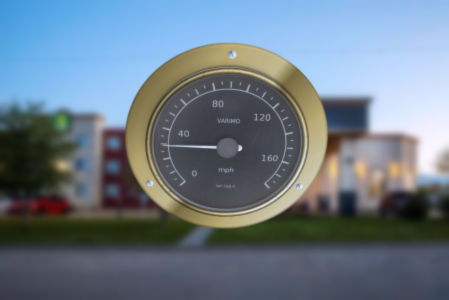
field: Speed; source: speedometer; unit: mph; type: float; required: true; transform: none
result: 30 mph
